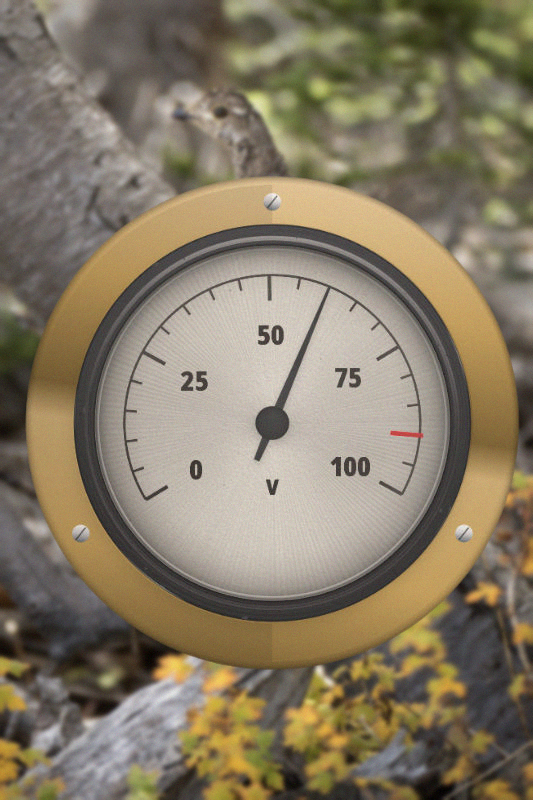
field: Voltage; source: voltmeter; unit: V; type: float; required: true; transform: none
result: 60 V
